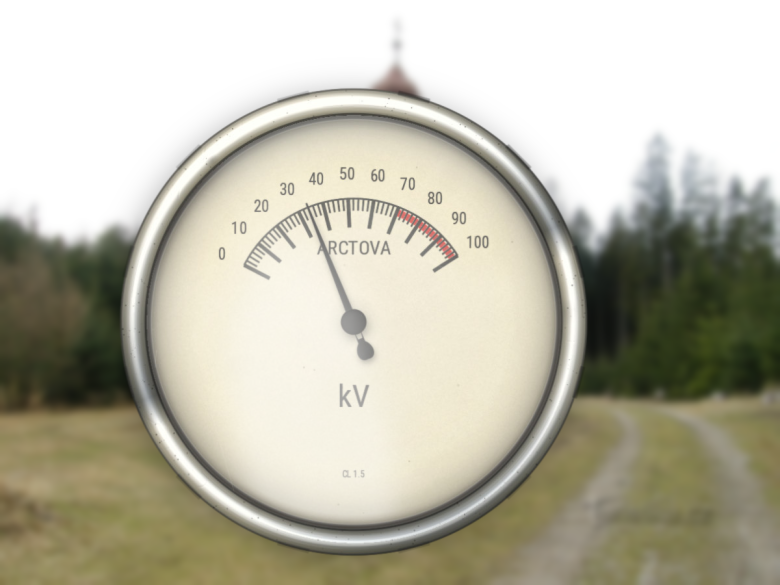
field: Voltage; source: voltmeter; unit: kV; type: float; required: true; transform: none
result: 34 kV
